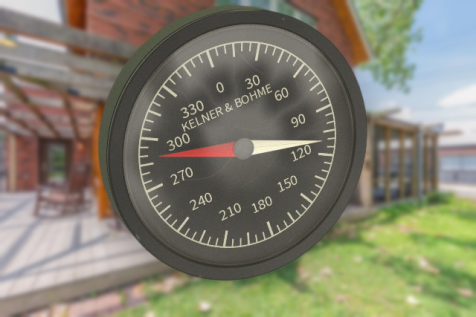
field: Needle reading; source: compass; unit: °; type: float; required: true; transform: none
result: 290 °
